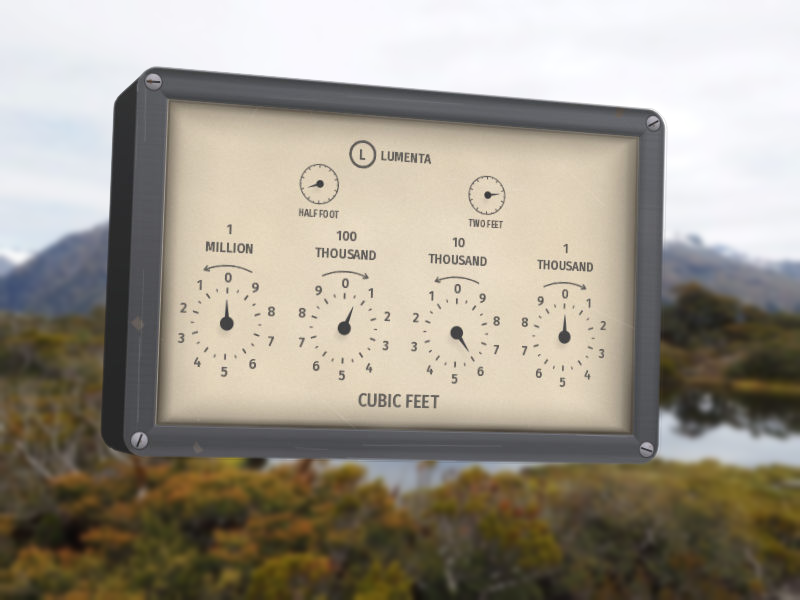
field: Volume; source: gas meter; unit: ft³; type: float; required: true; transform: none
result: 6000 ft³
